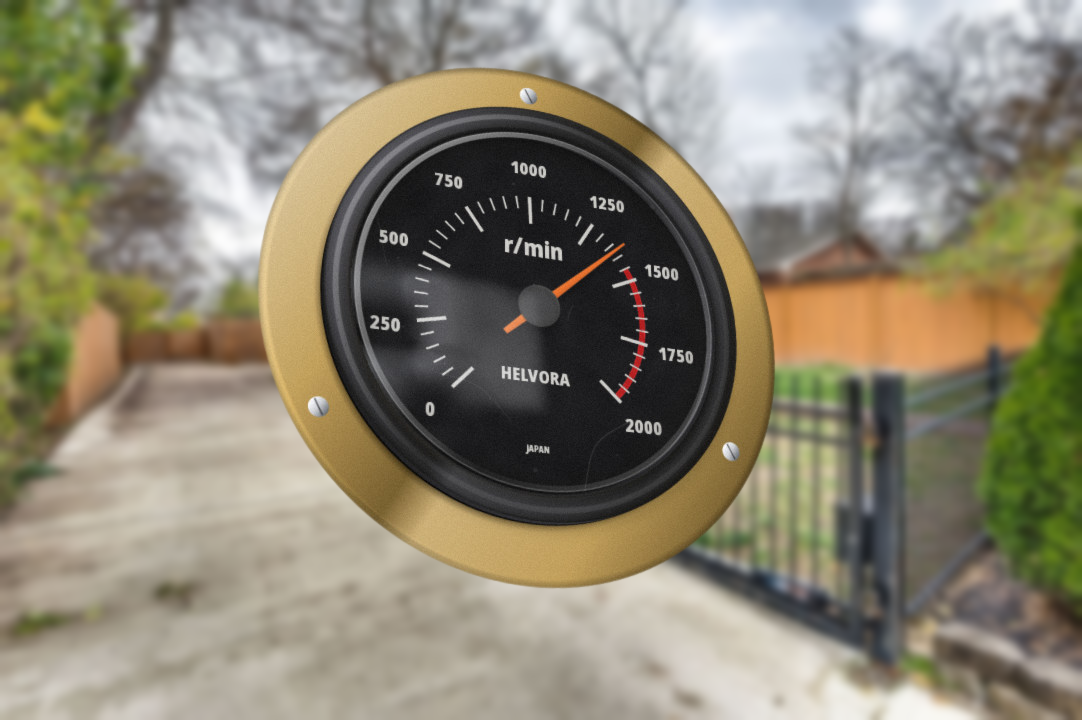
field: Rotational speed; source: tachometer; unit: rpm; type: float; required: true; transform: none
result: 1375 rpm
